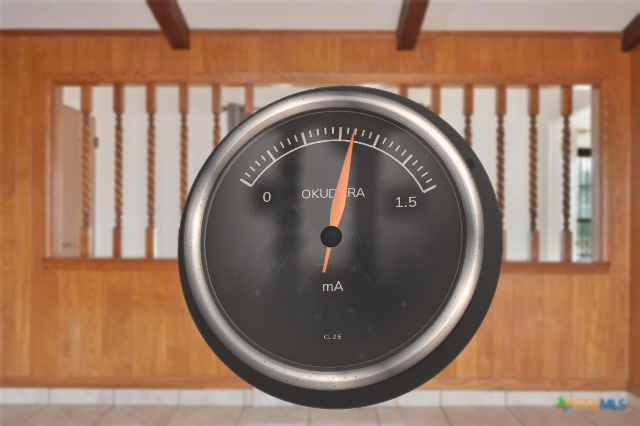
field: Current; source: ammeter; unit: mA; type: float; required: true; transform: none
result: 0.85 mA
